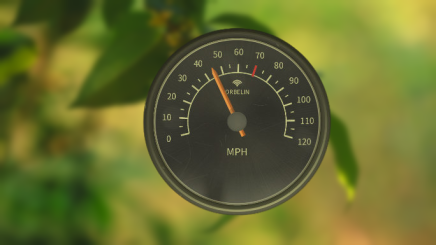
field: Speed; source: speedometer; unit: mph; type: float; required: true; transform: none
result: 45 mph
